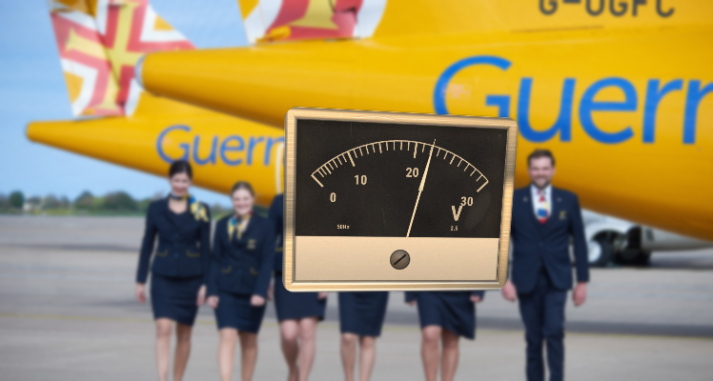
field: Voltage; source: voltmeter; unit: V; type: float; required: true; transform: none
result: 22 V
